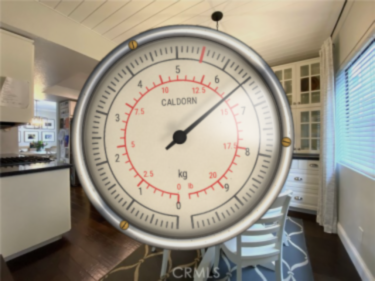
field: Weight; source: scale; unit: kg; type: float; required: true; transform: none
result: 6.5 kg
